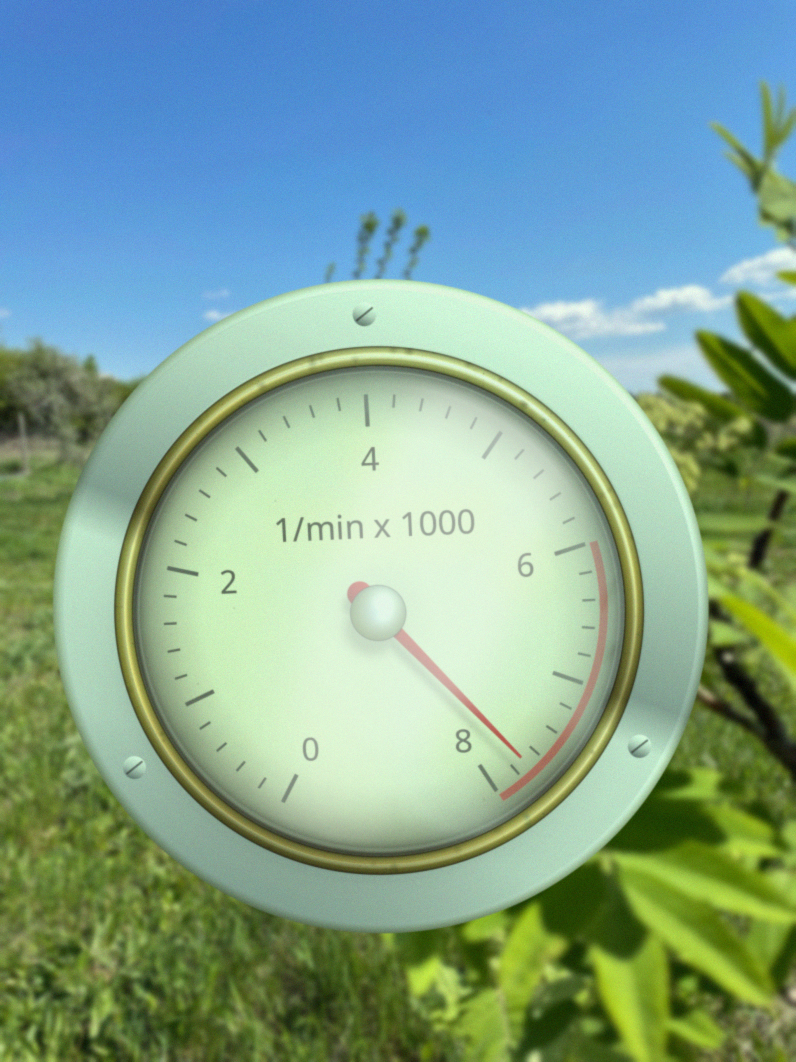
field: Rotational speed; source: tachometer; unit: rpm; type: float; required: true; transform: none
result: 7700 rpm
